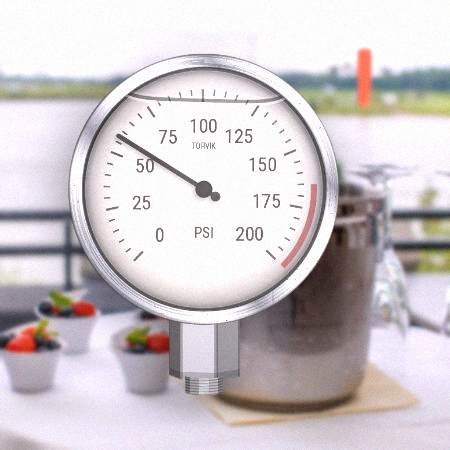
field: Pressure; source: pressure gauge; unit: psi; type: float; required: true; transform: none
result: 57.5 psi
